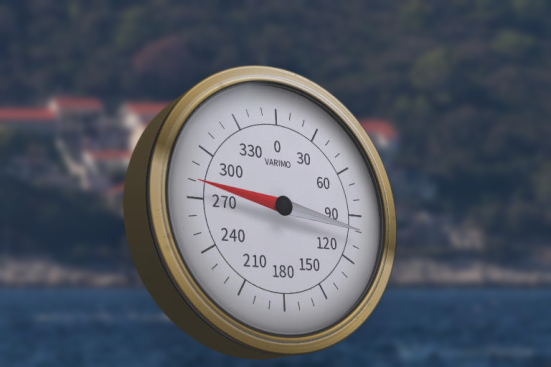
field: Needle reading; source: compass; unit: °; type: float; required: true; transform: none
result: 280 °
